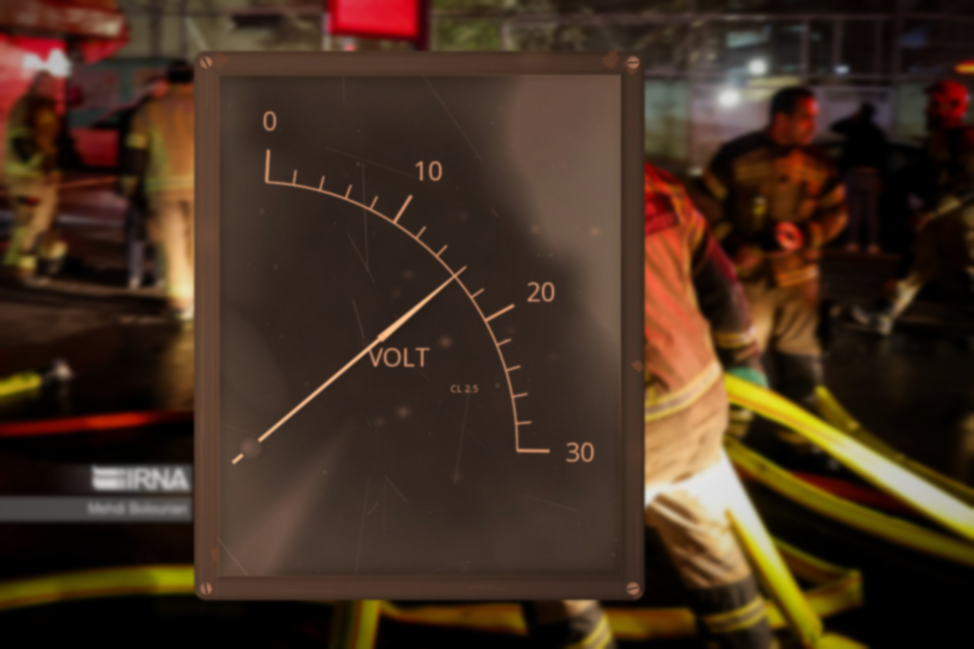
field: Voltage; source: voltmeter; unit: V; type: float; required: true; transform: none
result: 16 V
